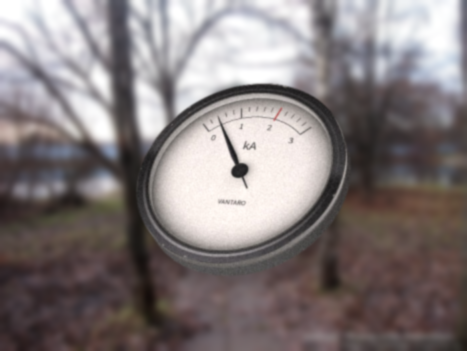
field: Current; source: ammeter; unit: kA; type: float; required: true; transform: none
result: 0.4 kA
